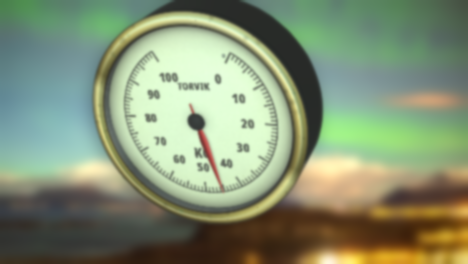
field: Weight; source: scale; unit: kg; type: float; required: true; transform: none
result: 45 kg
